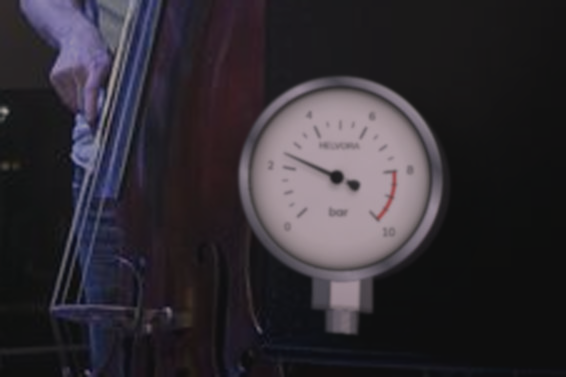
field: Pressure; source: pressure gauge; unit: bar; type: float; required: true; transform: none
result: 2.5 bar
